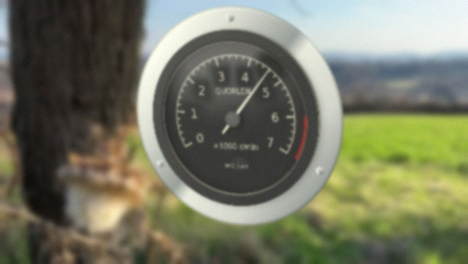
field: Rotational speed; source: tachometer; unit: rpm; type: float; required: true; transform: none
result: 4600 rpm
